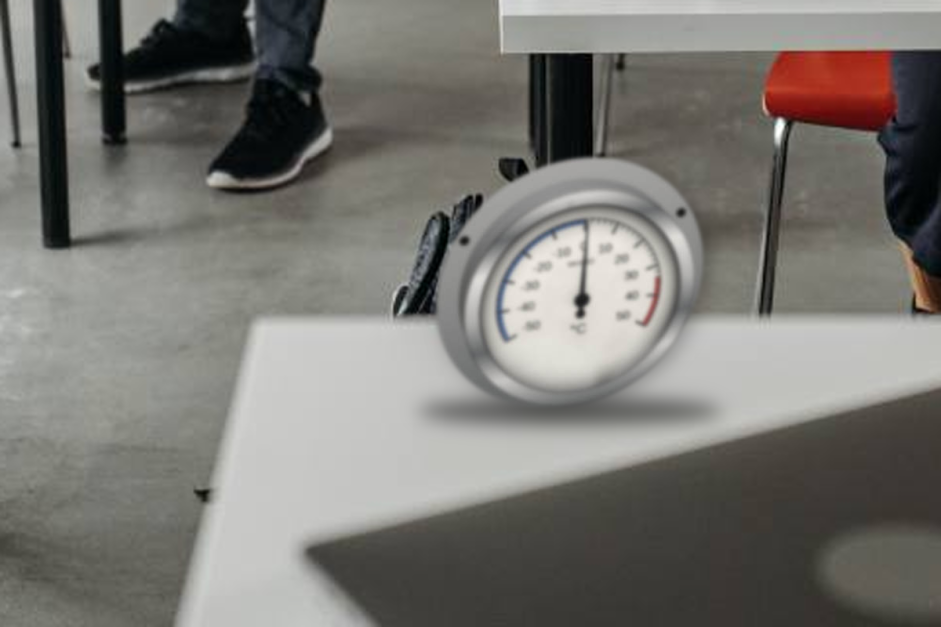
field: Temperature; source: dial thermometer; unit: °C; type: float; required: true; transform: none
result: 0 °C
